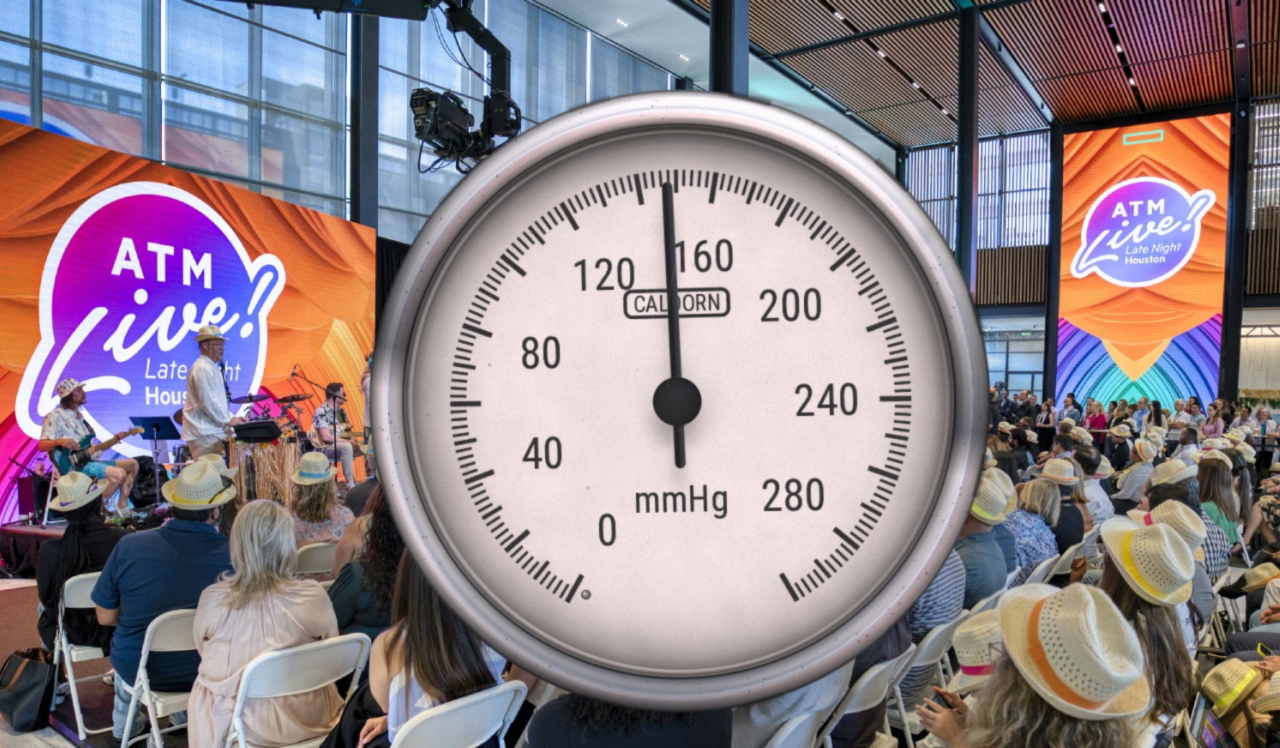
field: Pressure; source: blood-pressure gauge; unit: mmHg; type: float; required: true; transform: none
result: 148 mmHg
